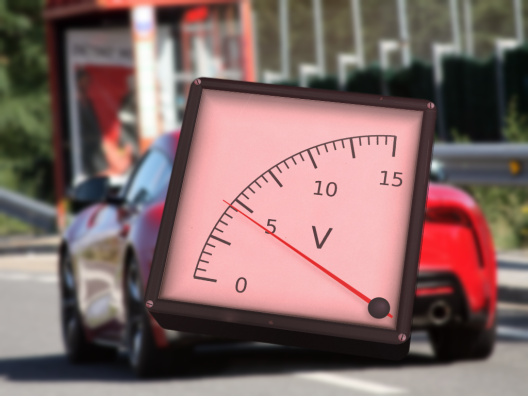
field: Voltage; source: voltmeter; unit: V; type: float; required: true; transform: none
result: 4.5 V
